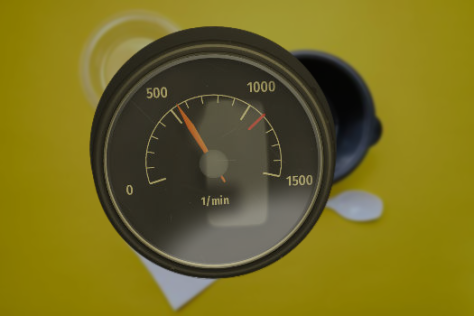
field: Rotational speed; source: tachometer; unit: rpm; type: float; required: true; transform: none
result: 550 rpm
